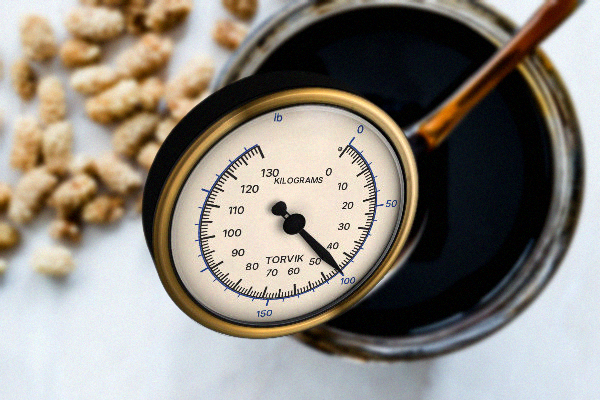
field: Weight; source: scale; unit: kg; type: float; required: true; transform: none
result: 45 kg
